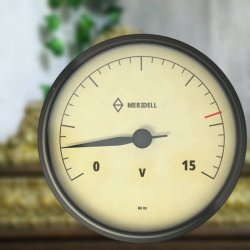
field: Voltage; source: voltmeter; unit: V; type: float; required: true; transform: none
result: 1.5 V
